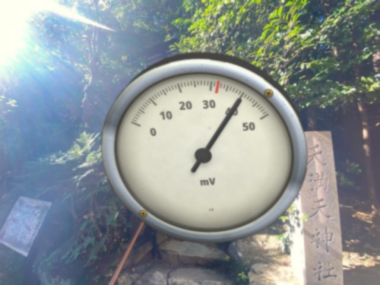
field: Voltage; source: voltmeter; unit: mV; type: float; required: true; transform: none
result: 40 mV
